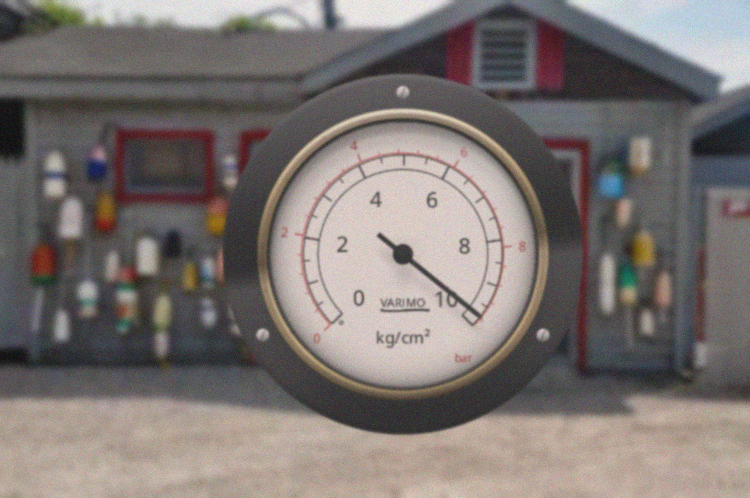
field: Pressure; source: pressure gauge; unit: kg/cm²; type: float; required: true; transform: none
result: 9.75 kg/cm²
